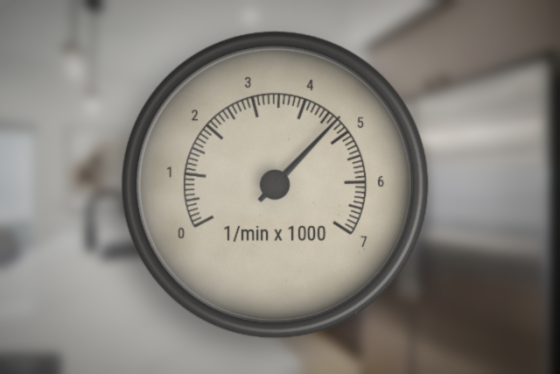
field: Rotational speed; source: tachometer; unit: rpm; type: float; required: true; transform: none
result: 4700 rpm
